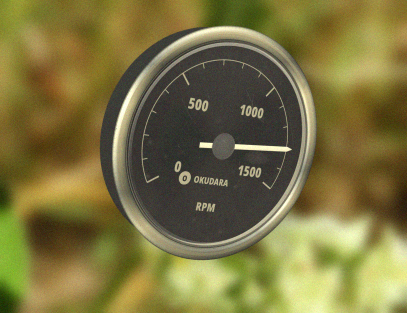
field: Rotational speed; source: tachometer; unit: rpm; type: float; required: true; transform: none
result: 1300 rpm
